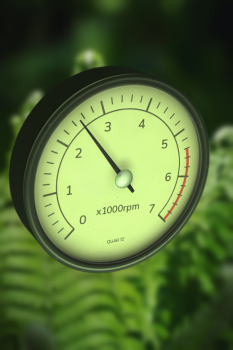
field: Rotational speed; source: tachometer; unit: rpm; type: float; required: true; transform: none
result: 2500 rpm
